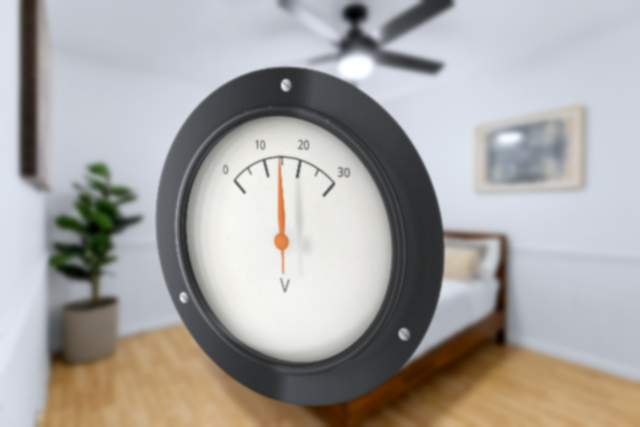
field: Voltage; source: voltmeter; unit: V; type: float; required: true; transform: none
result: 15 V
